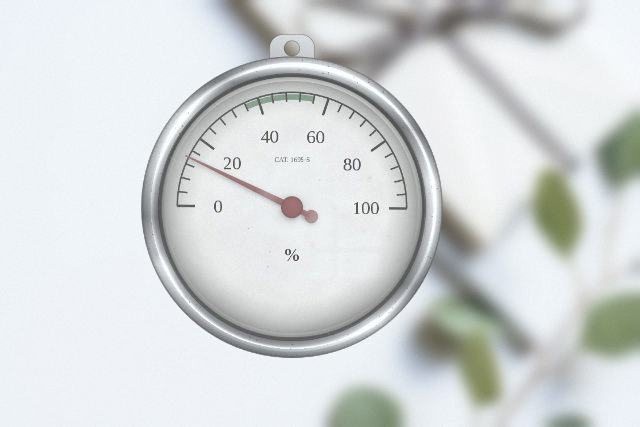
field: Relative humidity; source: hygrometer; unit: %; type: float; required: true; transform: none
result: 14 %
